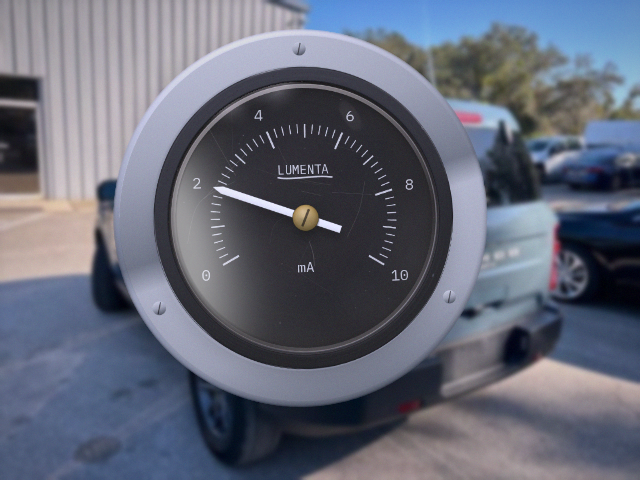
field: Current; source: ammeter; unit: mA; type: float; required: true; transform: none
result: 2 mA
